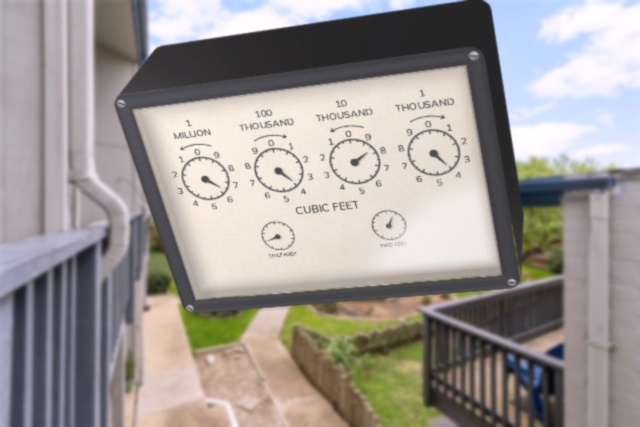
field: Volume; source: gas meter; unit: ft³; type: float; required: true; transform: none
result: 638400 ft³
